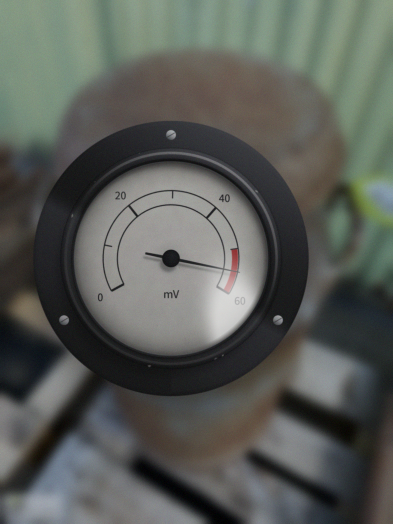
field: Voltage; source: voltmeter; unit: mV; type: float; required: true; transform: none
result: 55 mV
